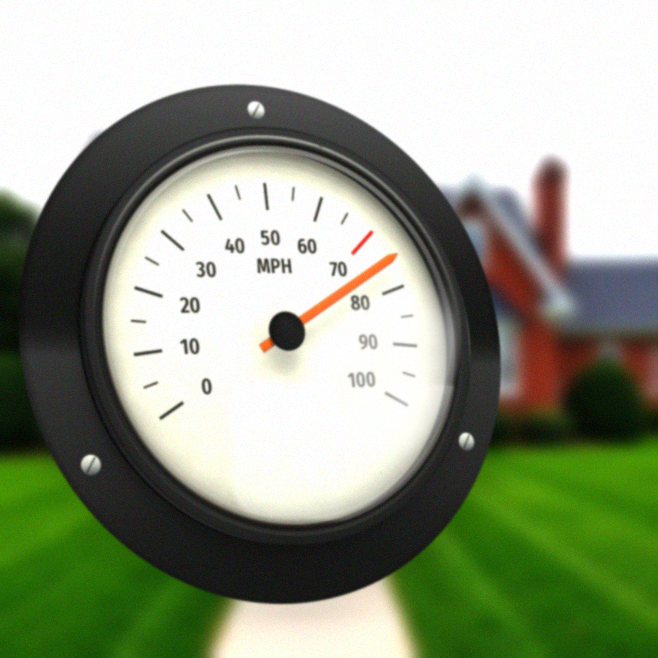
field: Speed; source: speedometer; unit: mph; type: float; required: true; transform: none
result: 75 mph
